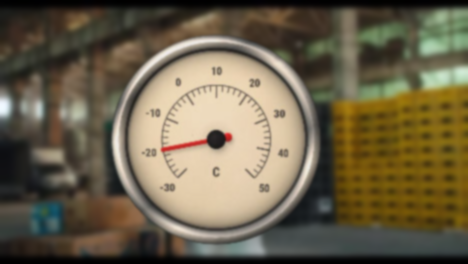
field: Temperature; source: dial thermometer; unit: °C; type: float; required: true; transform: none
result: -20 °C
